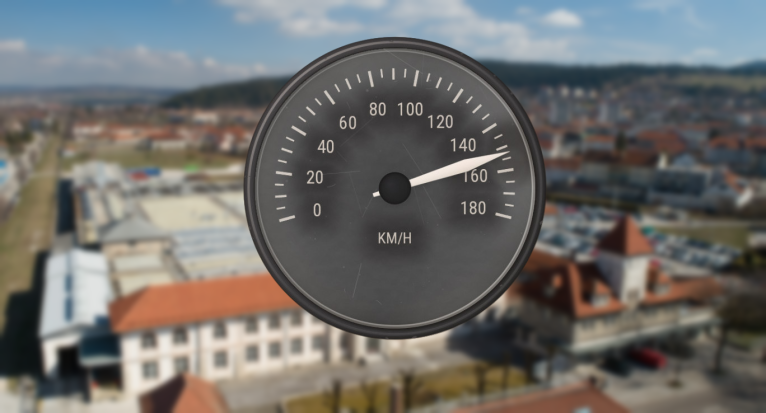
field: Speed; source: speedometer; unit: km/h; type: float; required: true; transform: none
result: 152.5 km/h
